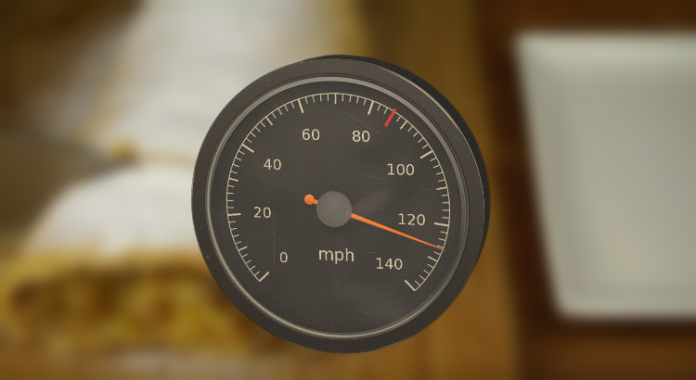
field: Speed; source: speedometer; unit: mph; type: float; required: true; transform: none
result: 126 mph
